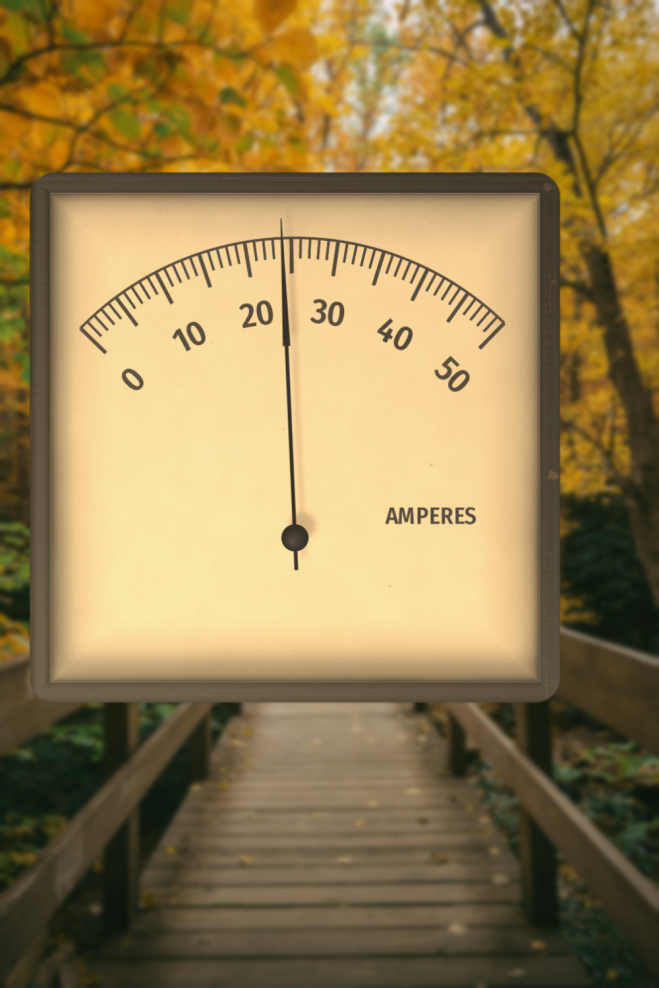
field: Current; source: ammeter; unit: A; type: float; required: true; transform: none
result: 24 A
